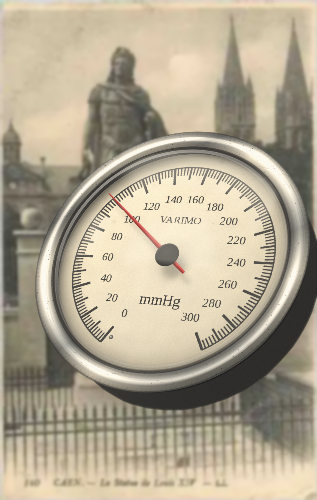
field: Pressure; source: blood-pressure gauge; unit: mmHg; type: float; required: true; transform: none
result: 100 mmHg
